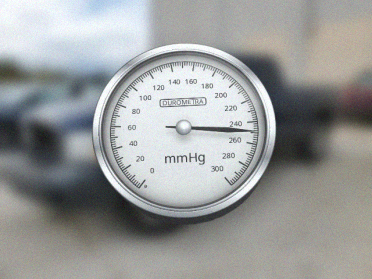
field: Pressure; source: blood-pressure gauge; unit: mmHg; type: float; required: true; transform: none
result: 250 mmHg
